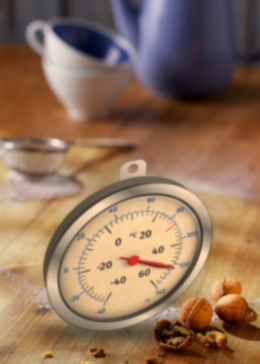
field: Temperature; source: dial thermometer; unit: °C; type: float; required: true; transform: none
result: 50 °C
